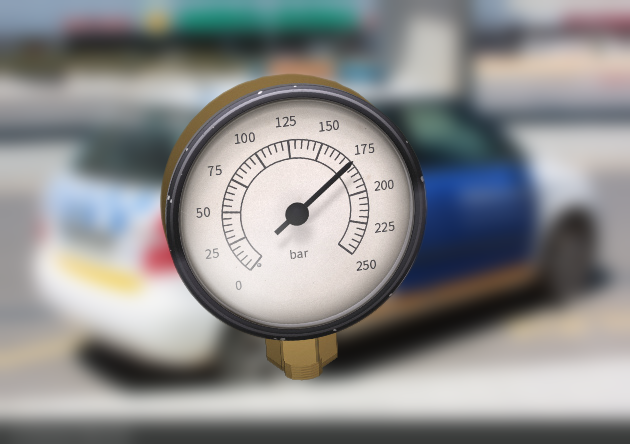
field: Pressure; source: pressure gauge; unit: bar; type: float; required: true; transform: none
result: 175 bar
